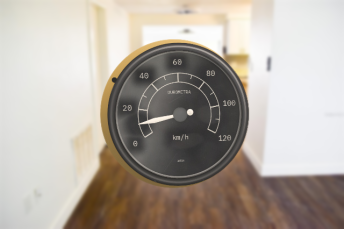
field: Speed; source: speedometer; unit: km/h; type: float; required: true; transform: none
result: 10 km/h
